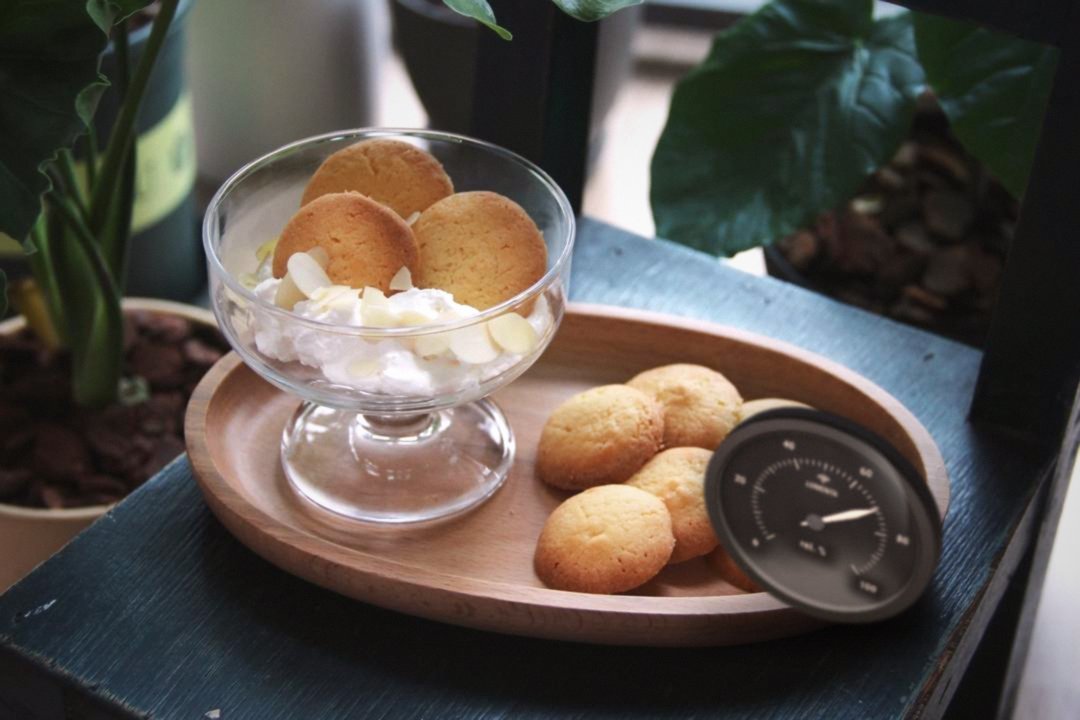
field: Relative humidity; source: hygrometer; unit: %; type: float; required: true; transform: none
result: 70 %
